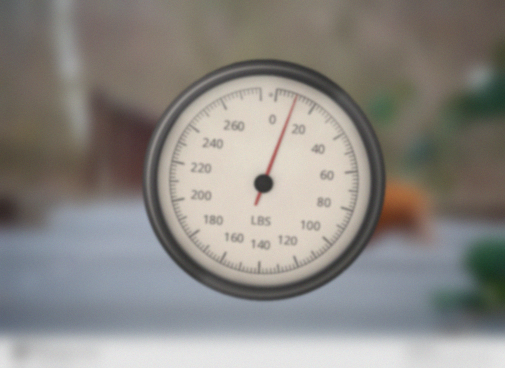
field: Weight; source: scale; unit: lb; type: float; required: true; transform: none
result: 10 lb
